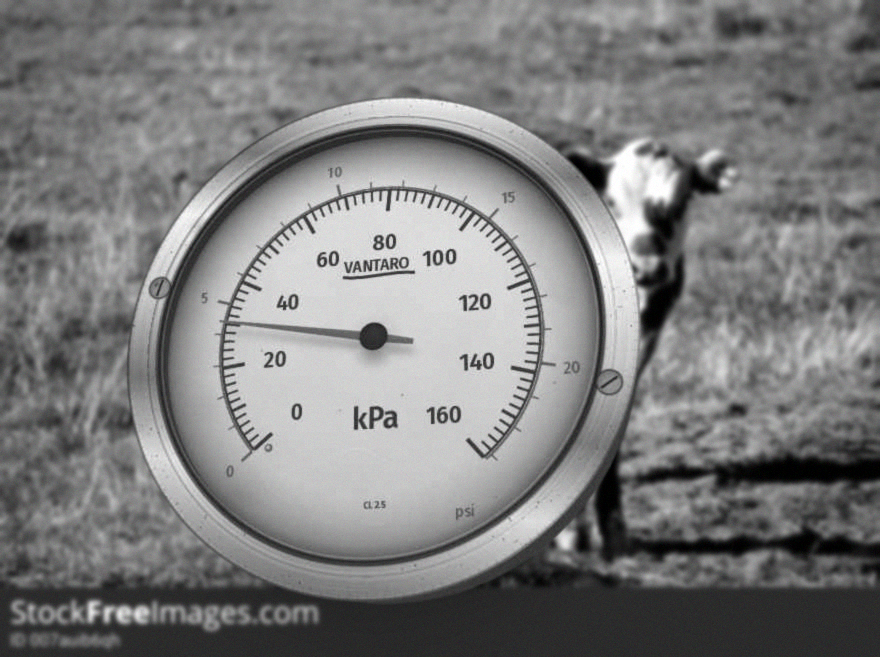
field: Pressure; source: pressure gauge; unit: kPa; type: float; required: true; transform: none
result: 30 kPa
